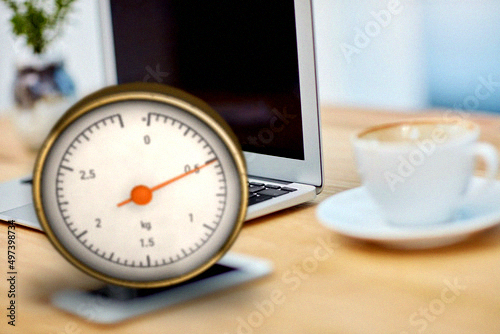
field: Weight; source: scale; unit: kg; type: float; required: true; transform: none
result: 0.5 kg
